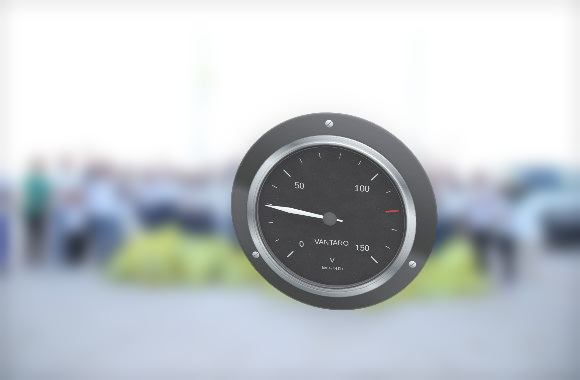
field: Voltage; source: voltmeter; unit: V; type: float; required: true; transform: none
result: 30 V
